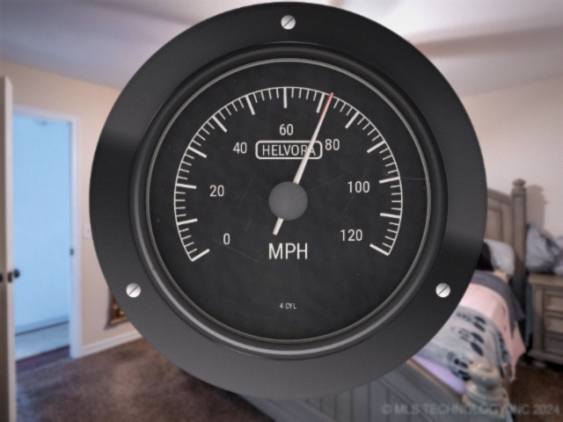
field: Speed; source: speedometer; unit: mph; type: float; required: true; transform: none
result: 72 mph
